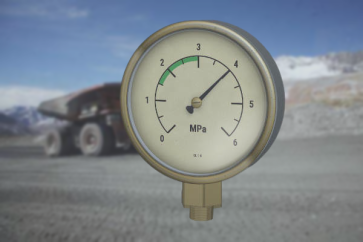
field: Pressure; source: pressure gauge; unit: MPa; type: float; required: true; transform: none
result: 4 MPa
